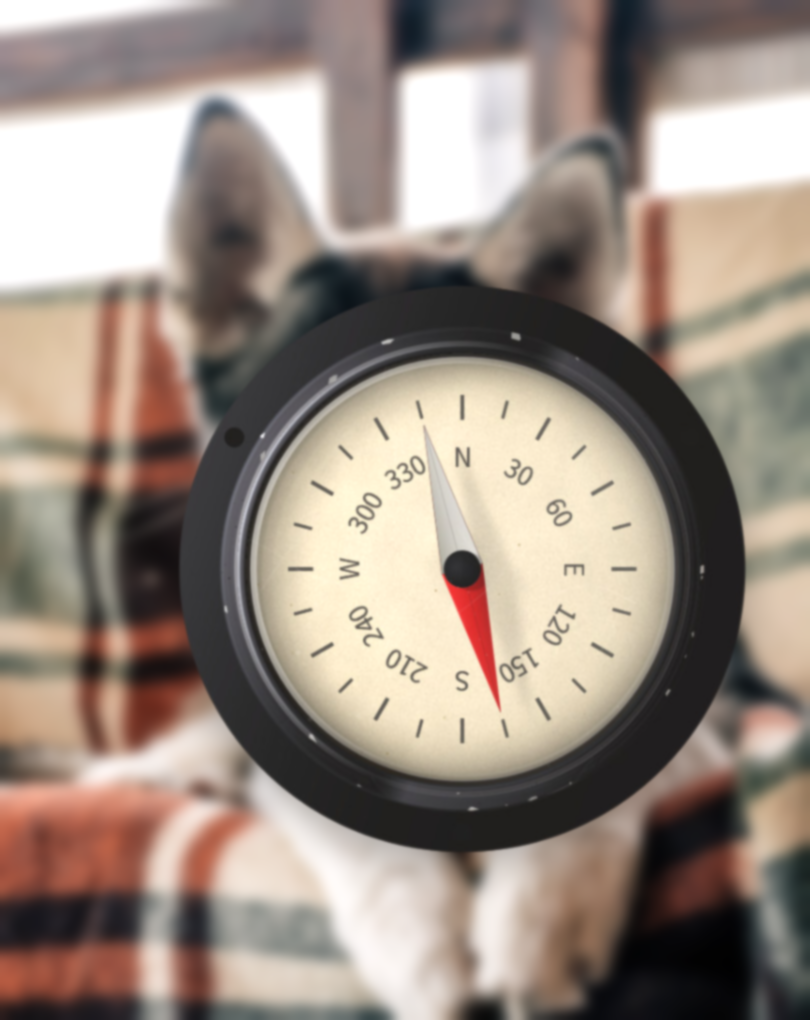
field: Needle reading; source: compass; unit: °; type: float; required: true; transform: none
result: 165 °
